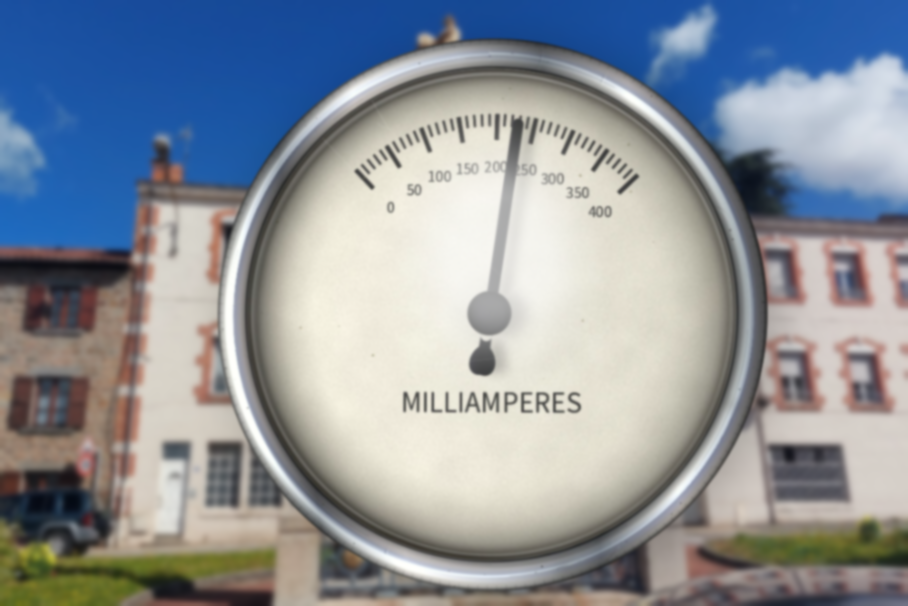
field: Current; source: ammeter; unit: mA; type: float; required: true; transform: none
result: 230 mA
